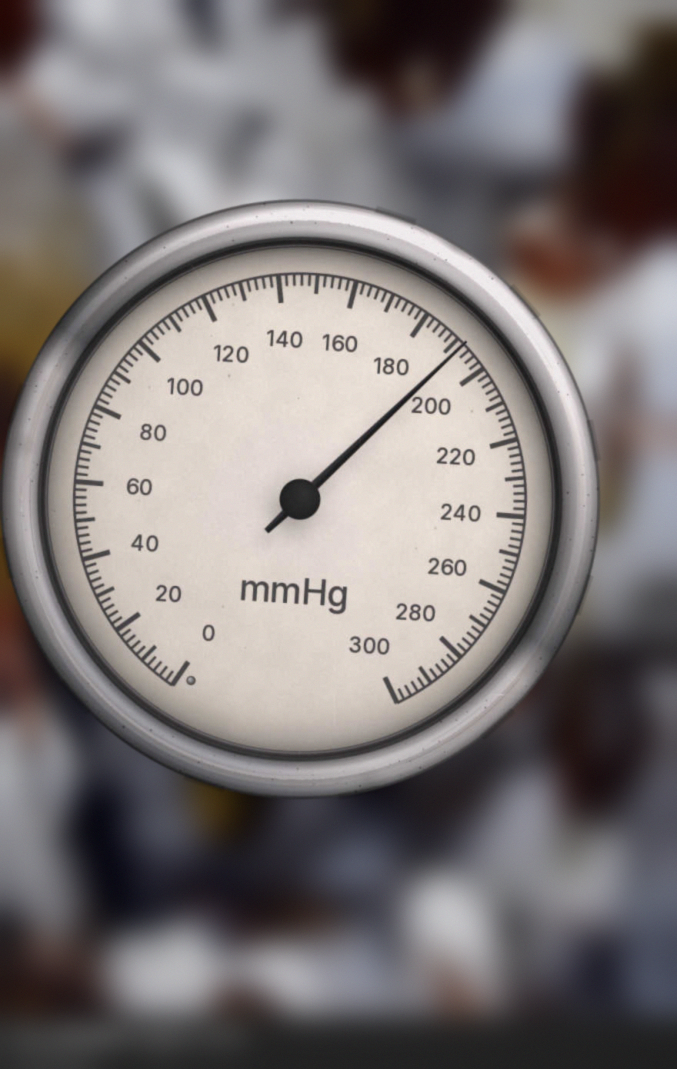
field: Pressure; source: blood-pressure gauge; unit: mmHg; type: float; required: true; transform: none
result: 192 mmHg
